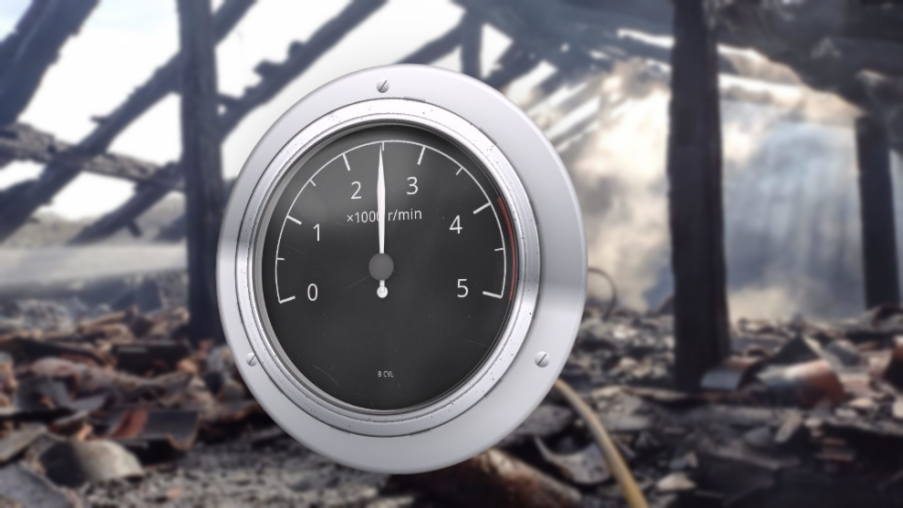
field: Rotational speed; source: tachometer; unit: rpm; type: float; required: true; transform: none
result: 2500 rpm
